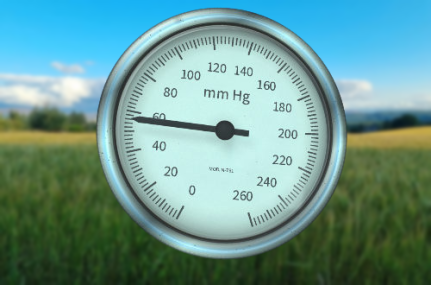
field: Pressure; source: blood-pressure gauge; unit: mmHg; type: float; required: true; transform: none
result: 56 mmHg
